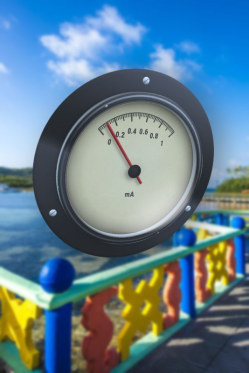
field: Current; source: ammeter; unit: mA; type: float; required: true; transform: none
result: 0.1 mA
